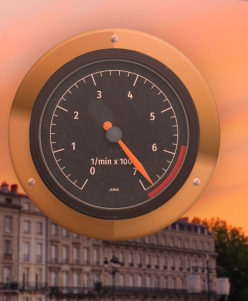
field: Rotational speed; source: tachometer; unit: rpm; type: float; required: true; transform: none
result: 6800 rpm
